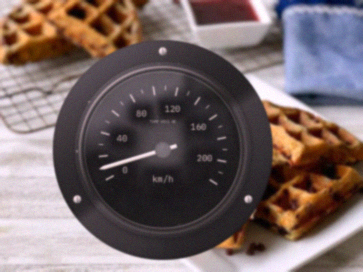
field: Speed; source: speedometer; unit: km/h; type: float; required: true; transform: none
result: 10 km/h
